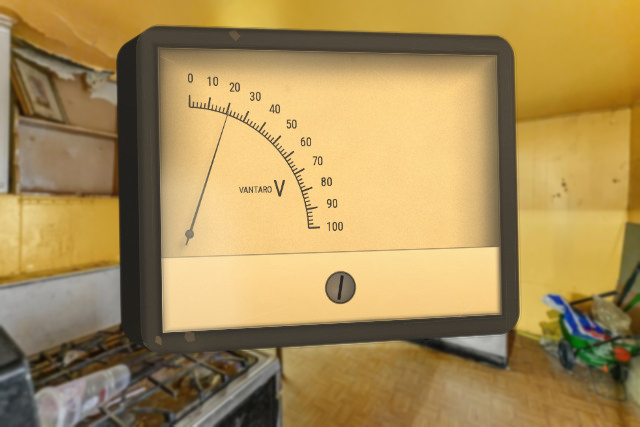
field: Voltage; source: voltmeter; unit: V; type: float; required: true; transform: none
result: 20 V
